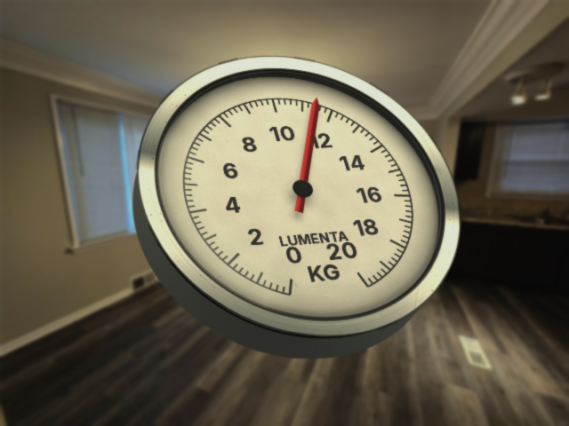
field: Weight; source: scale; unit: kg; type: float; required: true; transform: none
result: 11.4 kg
